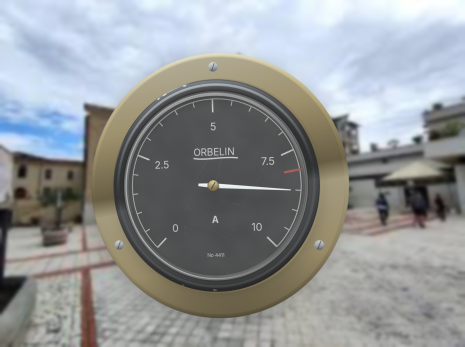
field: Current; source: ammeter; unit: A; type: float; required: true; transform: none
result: 8.5 A
